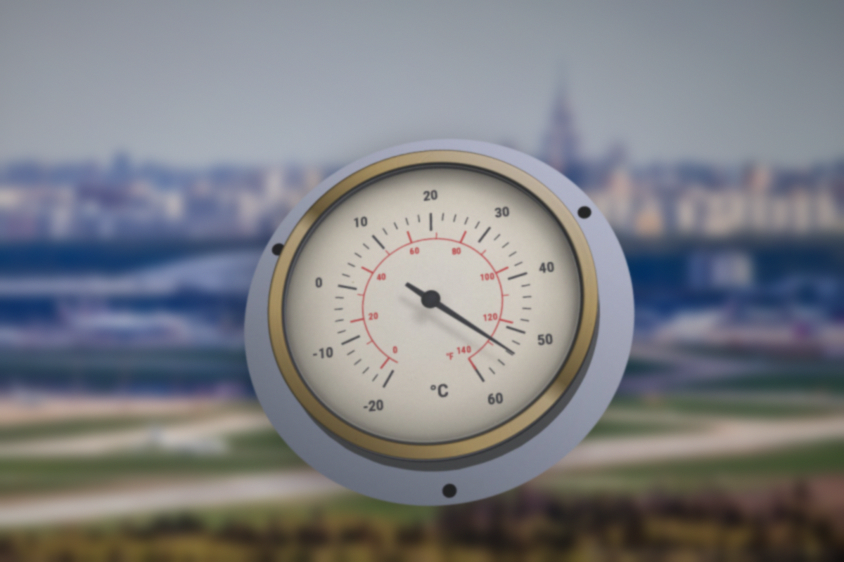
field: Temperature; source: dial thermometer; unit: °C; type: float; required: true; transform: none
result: 54 °C
